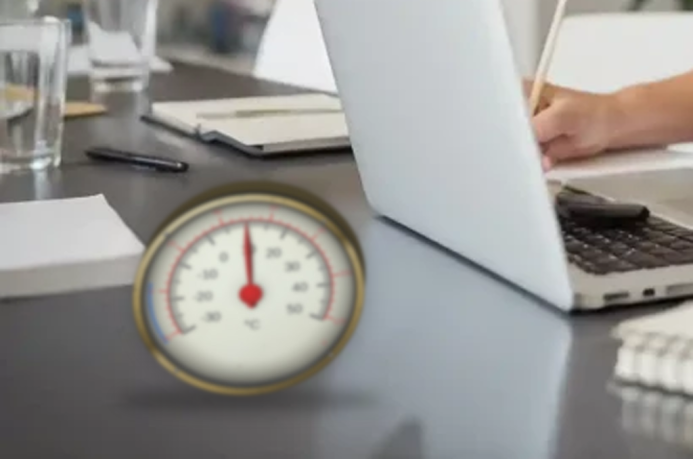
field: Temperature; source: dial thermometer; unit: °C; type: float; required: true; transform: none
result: 10 °C
